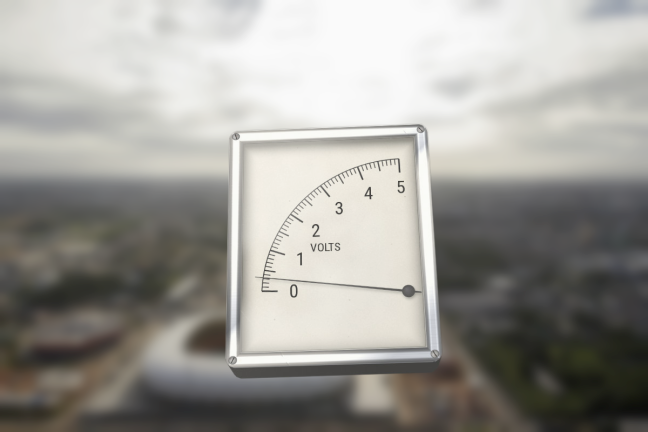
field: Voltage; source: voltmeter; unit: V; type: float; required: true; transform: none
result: 0.3 V
